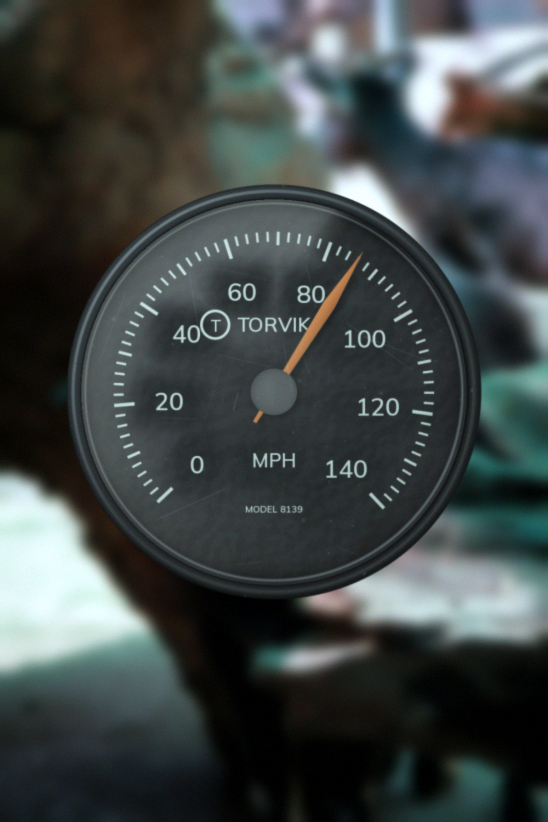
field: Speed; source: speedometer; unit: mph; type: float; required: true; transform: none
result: 86 mph
